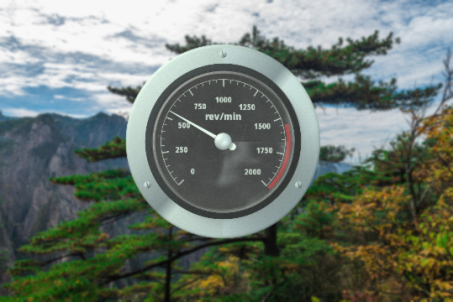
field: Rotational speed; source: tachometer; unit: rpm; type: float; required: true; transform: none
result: 550 rpm
